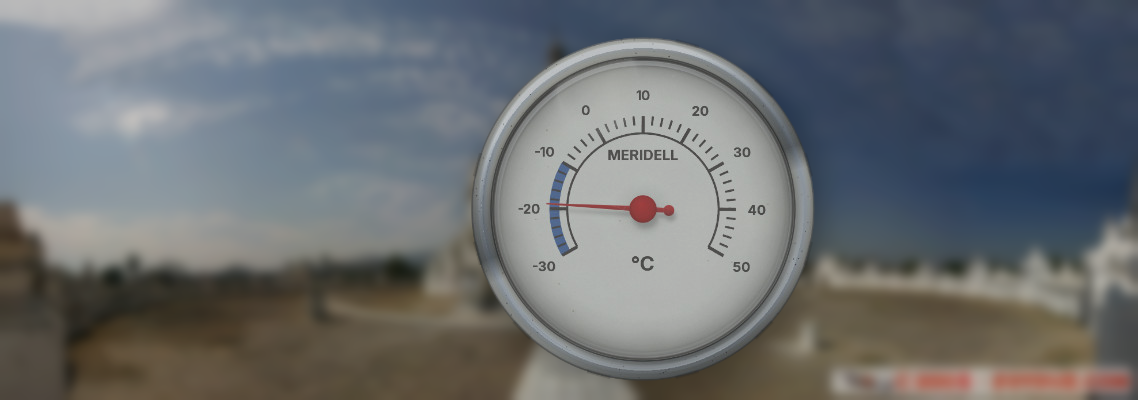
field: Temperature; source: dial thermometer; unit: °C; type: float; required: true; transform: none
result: -19 °C
